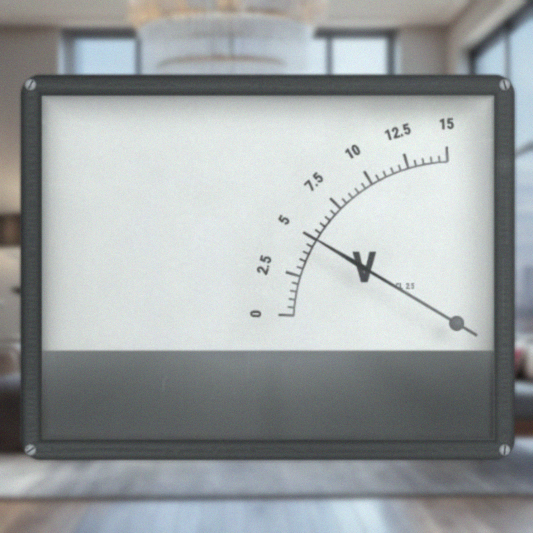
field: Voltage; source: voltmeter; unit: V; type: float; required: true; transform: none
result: 5 V
